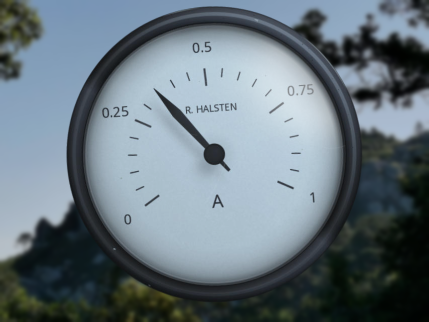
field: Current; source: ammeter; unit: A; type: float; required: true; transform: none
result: 0.35 A
